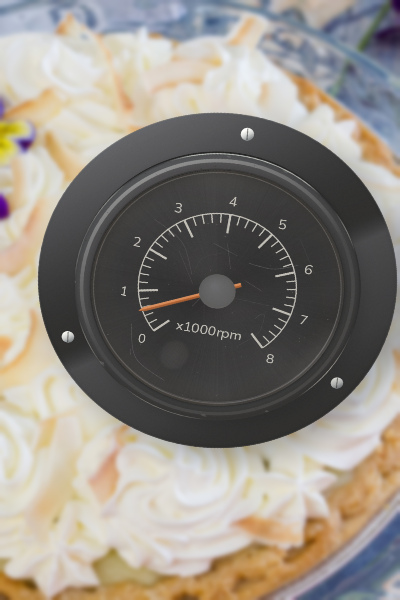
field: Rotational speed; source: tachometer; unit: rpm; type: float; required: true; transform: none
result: 600 rpm
